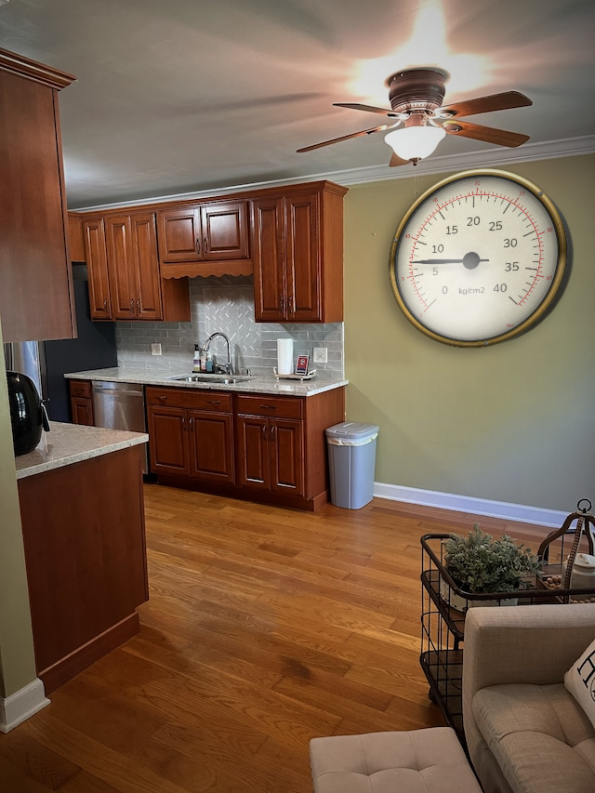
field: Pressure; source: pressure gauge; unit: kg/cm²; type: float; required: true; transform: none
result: 7 kg/cm²
